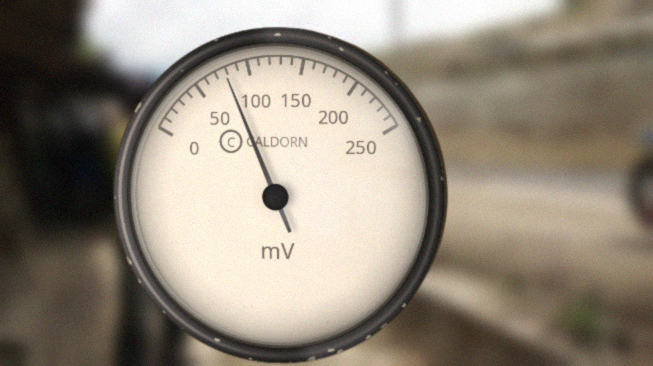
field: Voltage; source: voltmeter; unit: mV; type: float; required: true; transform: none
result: 80 mV
